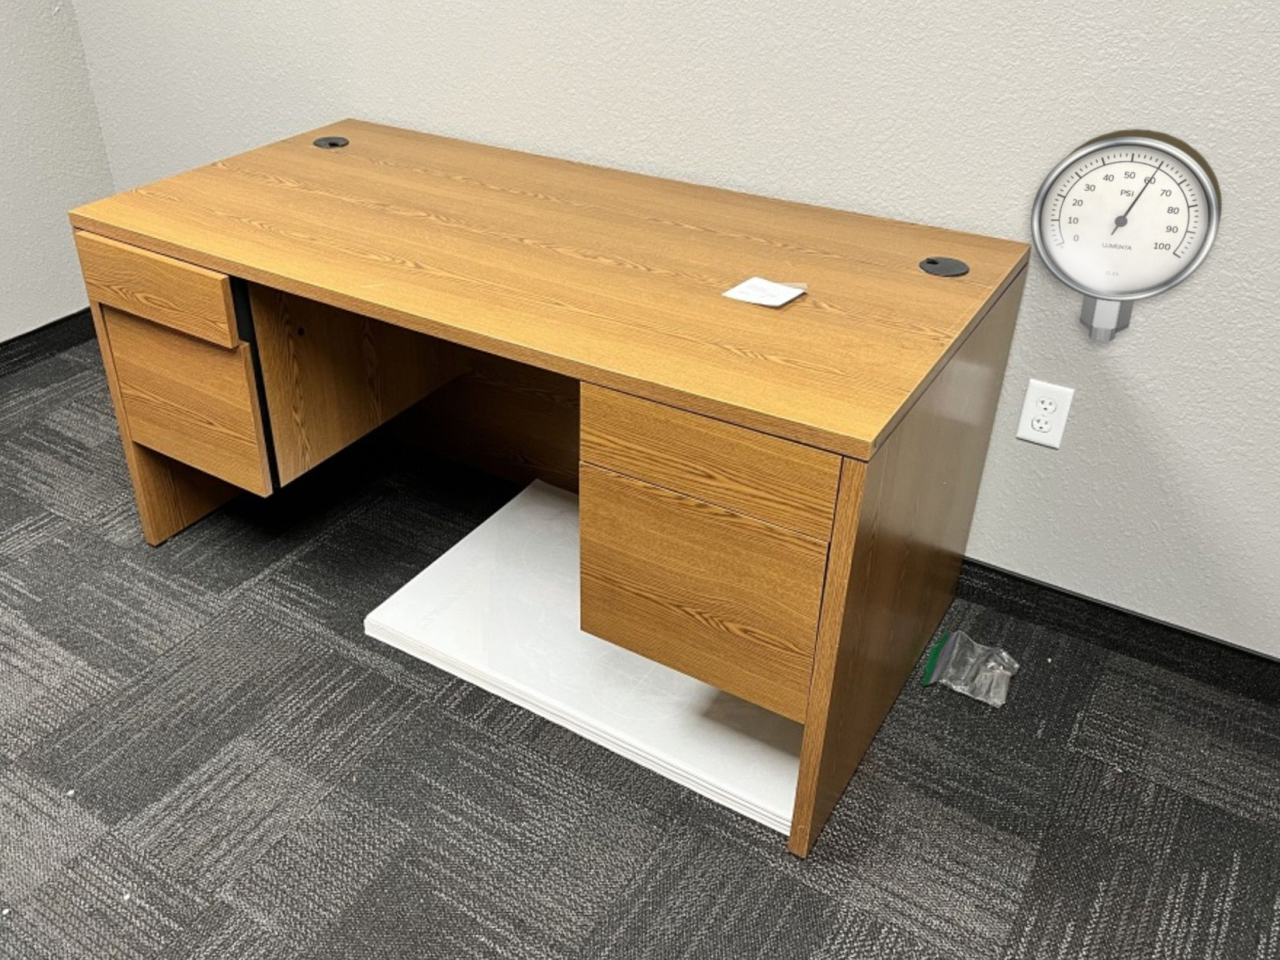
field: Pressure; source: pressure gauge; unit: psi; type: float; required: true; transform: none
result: 60 psi
